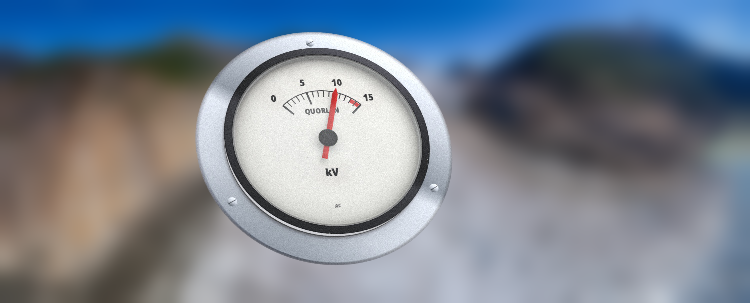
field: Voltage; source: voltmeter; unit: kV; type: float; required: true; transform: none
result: 10 kV
